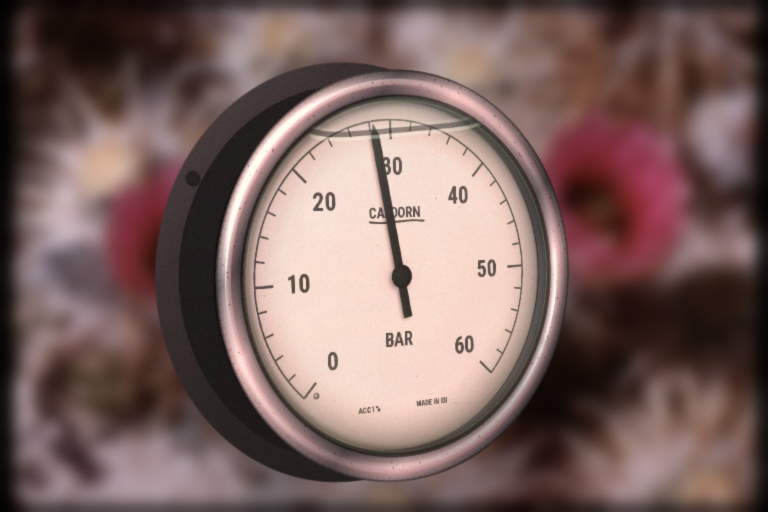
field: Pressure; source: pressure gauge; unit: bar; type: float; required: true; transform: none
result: 28 bar
